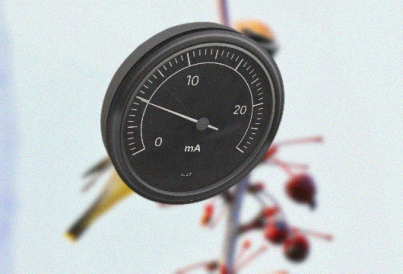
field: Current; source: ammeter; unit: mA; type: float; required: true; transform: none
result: 5 mA
